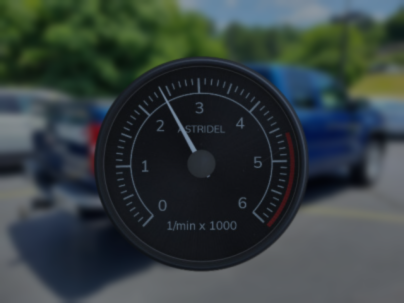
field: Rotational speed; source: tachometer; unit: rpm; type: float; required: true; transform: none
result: 2400 rpm
